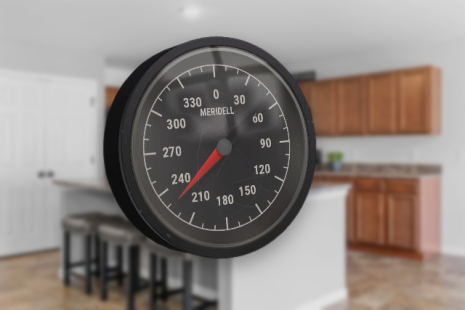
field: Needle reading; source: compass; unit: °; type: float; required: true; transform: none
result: 230 °
